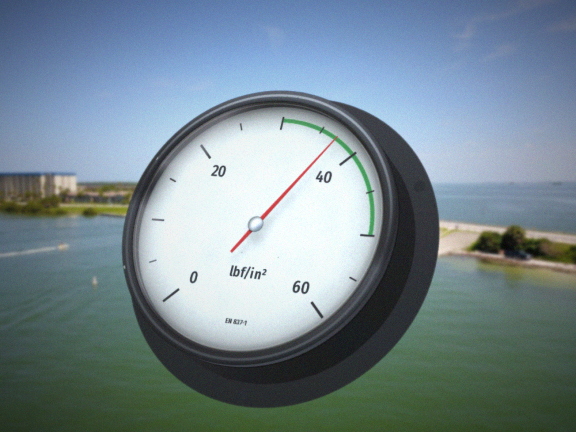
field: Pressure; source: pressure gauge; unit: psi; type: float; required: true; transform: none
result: 37.5 psi
